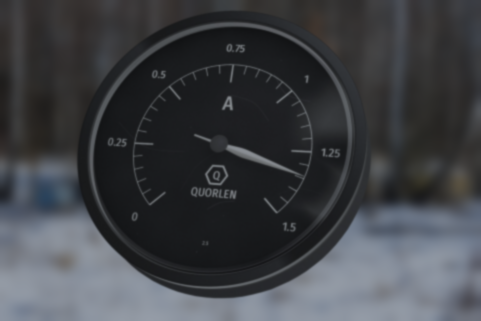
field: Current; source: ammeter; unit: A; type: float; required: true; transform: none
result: 1.35 A
